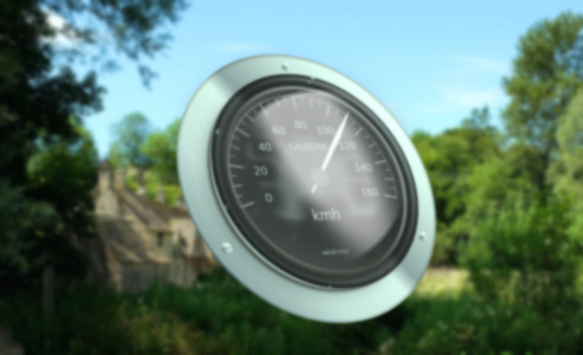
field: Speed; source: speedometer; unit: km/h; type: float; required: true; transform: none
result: 110 km/h
